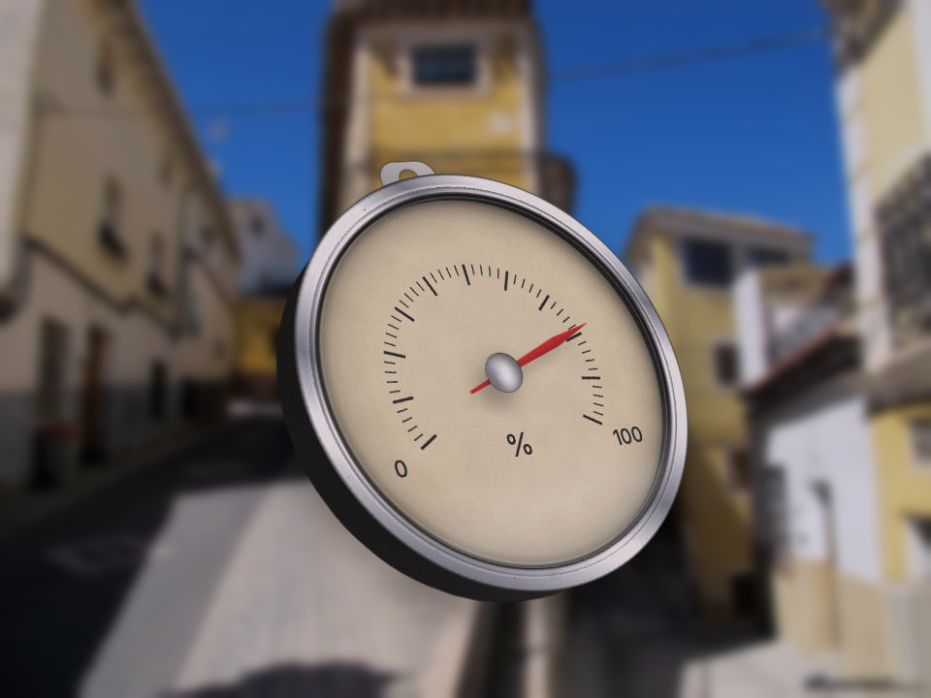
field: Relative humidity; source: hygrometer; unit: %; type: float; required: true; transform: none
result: 79 %
